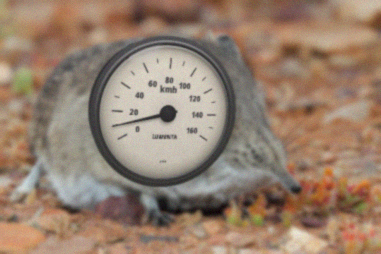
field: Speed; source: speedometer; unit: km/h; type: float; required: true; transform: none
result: 10 km/h
